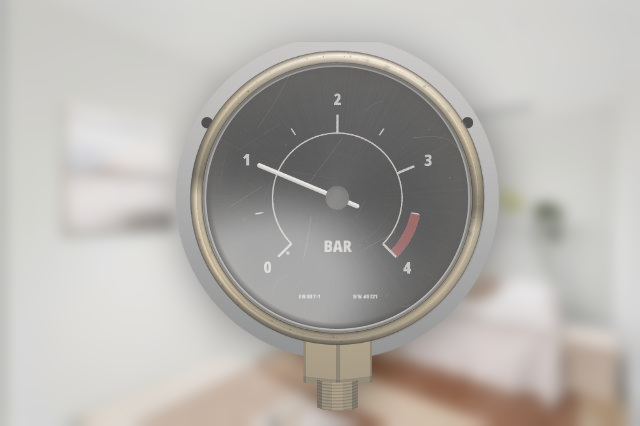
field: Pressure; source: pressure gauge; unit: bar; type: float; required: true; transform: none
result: 1 bar
